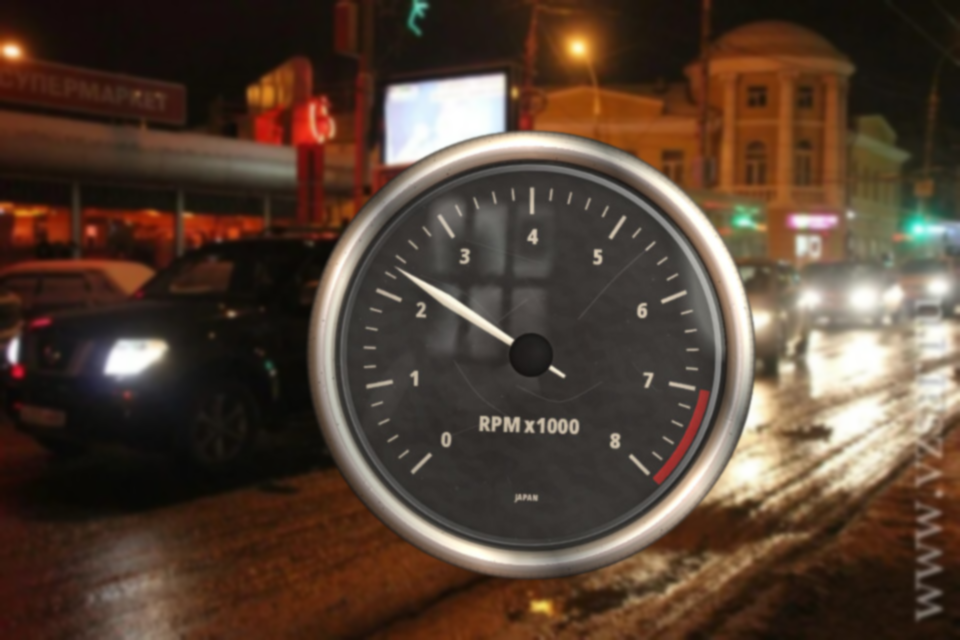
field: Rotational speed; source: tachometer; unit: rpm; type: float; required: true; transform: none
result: 2300 rpm
